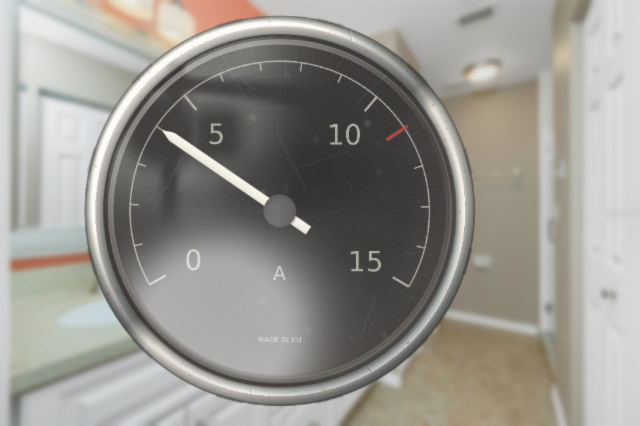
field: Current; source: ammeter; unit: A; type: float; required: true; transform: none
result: 4 A
